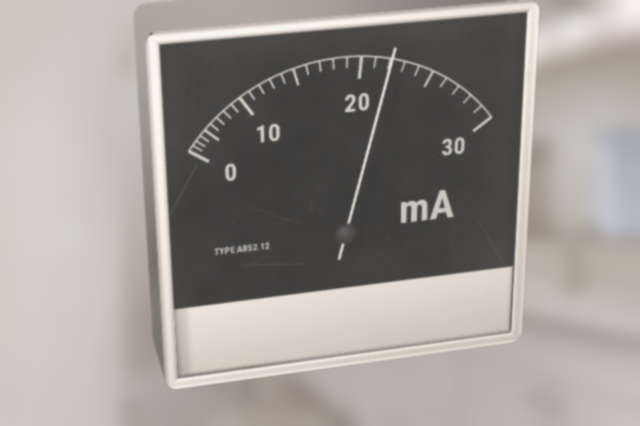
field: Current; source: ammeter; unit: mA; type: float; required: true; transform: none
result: 22 mA
